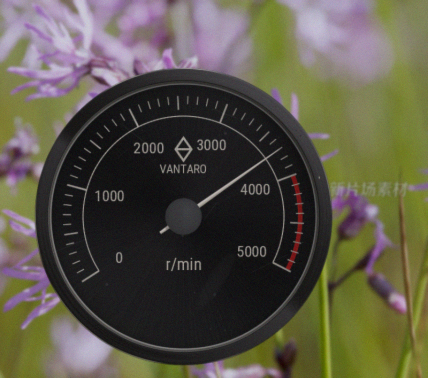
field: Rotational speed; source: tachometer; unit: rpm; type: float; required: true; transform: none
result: 3700 rpm
